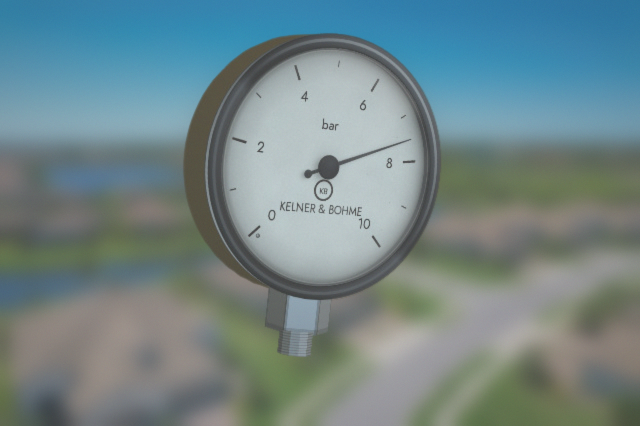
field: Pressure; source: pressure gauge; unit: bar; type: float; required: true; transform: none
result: 7.5 bar
